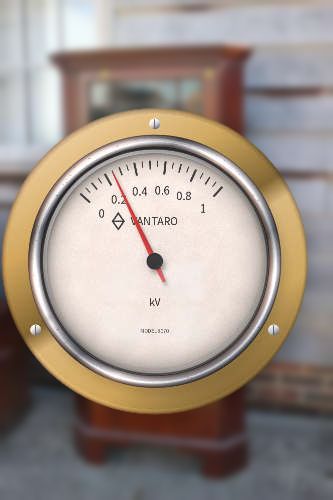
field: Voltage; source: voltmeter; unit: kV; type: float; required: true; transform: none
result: 0.25 kV
